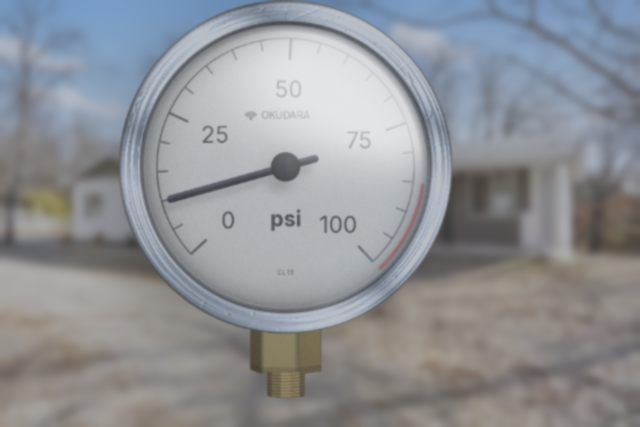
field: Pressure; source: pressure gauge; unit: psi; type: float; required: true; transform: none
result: 10 psi
